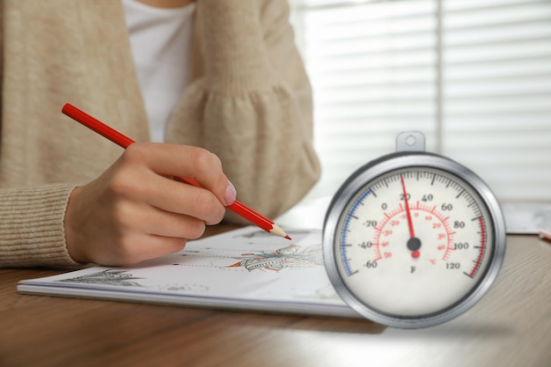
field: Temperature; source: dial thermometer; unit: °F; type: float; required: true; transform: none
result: 20 °F
